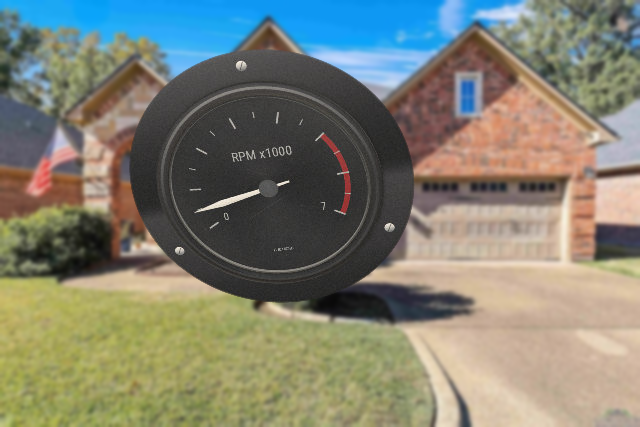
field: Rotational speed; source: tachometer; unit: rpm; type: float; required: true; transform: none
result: 500 rpm
